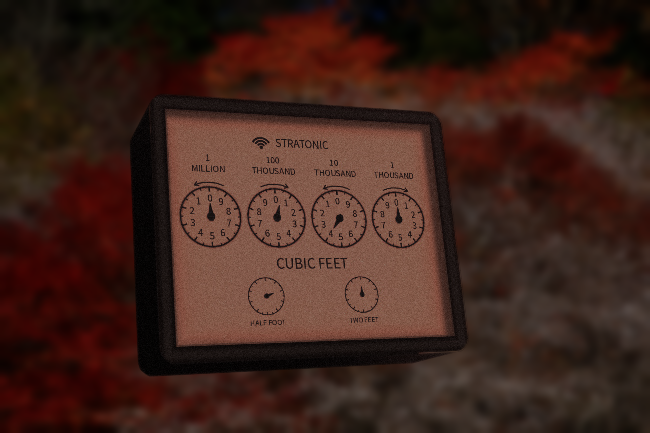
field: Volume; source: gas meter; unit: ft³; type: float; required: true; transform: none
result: 4000 ft³
